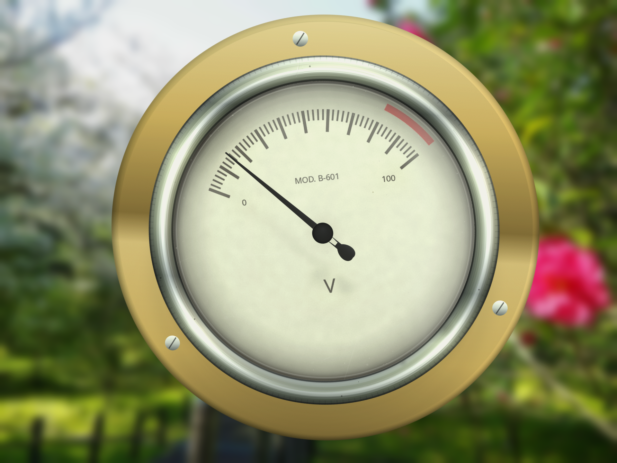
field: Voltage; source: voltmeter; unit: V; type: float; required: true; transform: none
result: 16 V
